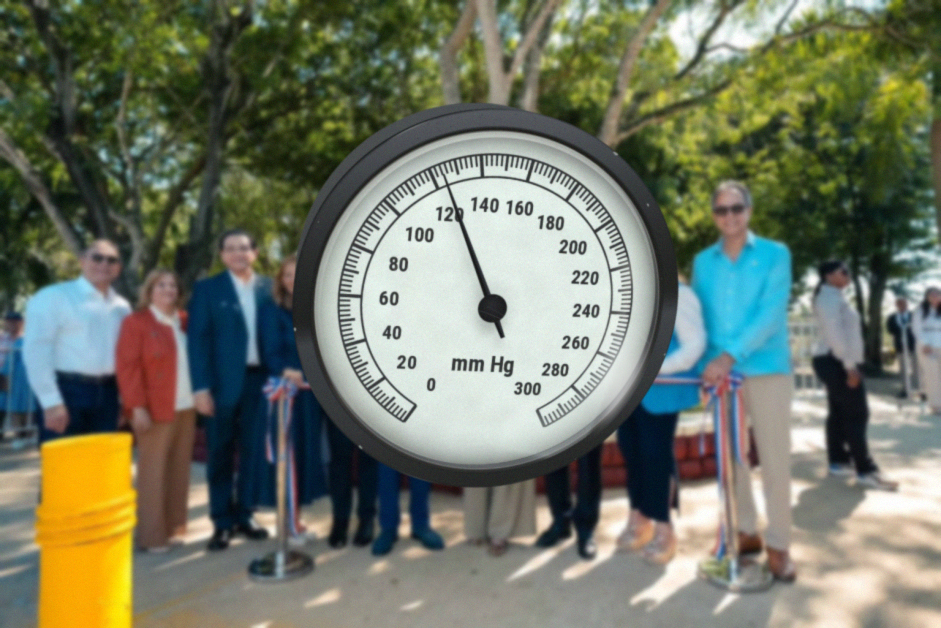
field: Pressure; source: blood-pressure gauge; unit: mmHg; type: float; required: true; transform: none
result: 124 mmHg
